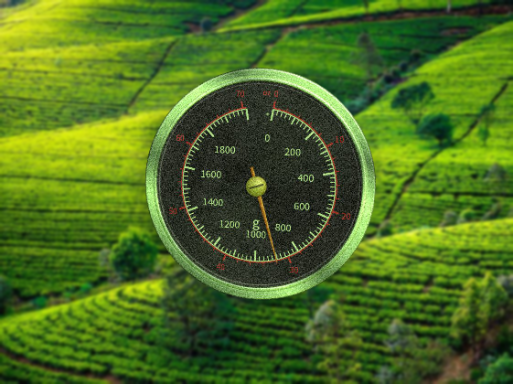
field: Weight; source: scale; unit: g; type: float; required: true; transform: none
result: 900 g
